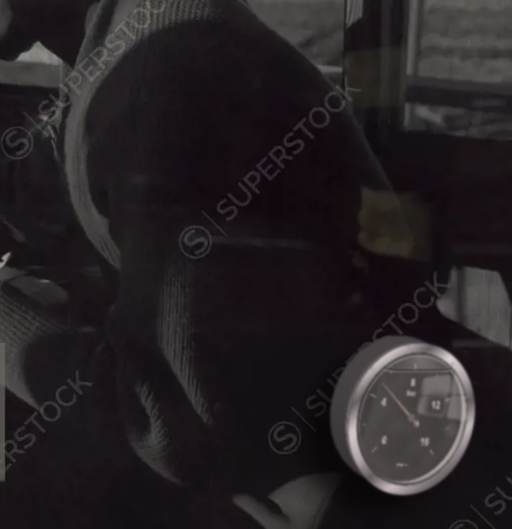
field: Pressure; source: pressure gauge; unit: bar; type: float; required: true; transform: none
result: 5 bar
